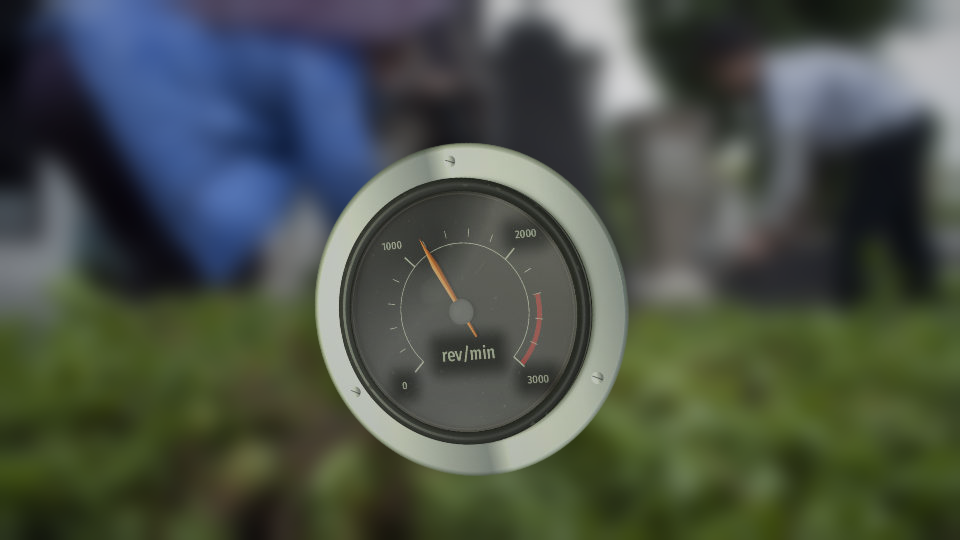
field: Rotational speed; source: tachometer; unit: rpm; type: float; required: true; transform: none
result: 1200 rpm
